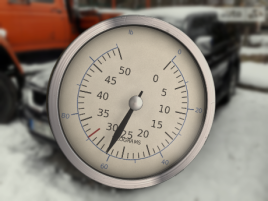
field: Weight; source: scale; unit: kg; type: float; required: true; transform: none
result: 28 kg
